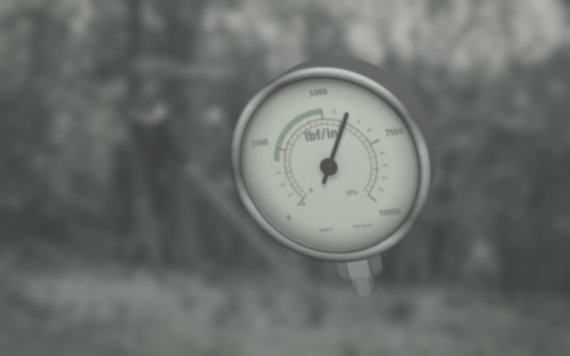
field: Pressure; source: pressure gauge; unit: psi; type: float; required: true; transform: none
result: 6000 psi
